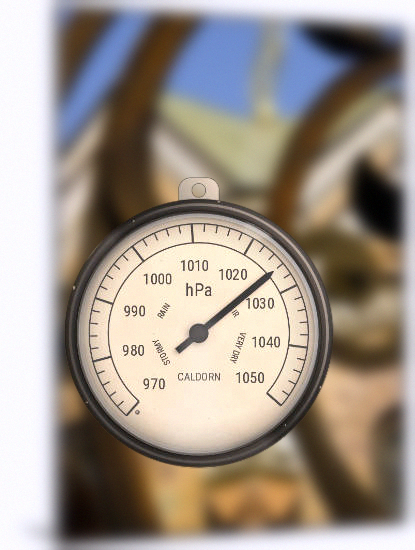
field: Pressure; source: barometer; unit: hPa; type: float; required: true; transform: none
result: 1026 hPa
